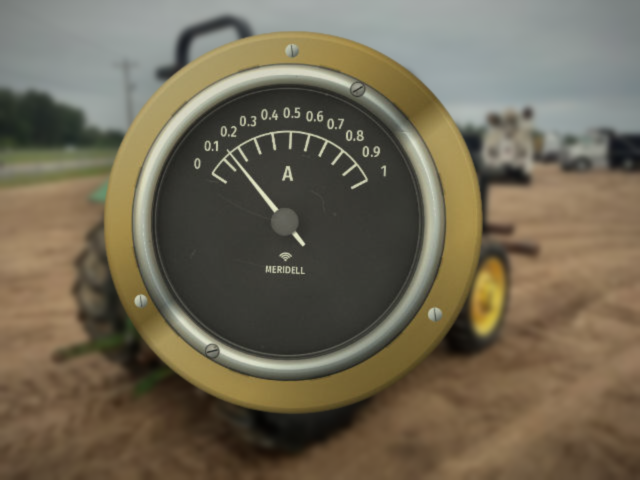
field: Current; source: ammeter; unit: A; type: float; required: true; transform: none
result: 0.15 A
